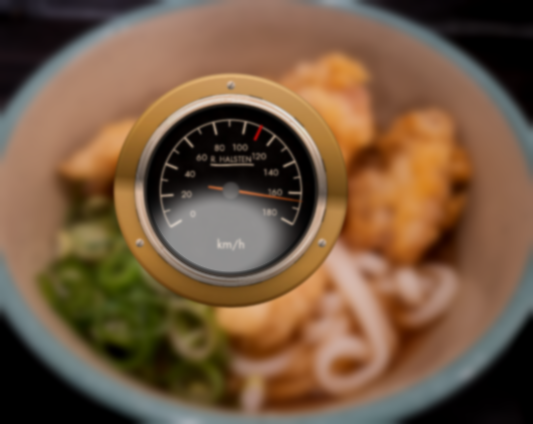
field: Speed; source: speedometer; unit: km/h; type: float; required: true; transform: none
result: 165 km/h
